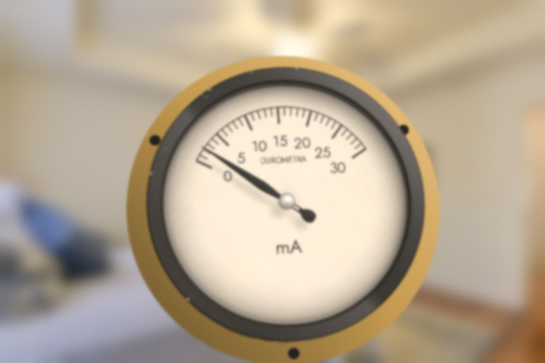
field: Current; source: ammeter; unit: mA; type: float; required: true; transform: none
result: 2 mA
